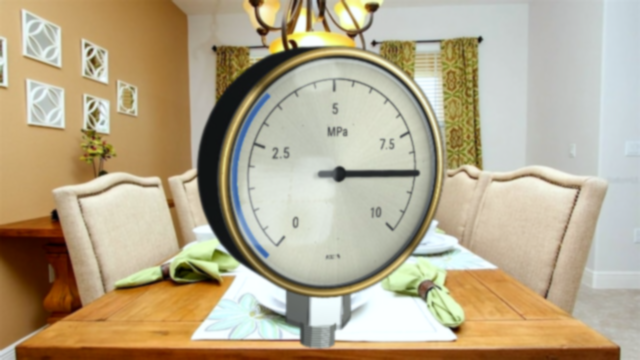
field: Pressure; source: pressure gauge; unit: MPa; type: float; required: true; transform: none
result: 8.5 MPa
